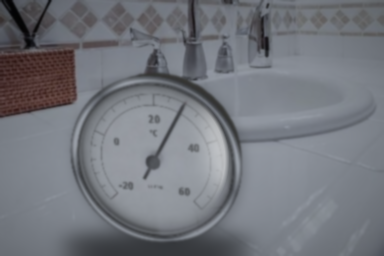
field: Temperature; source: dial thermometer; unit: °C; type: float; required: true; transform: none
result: 28 °C
